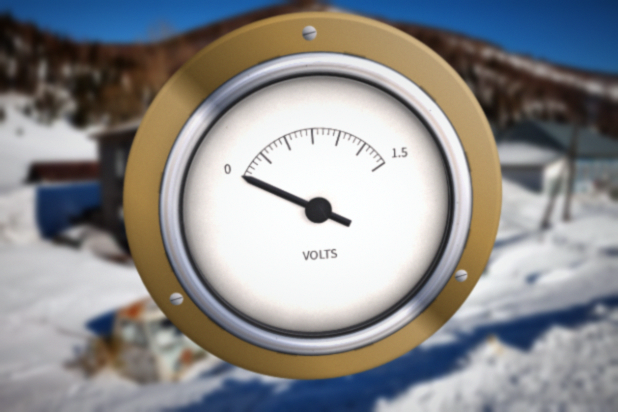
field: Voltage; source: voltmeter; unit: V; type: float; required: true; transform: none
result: 0 V
